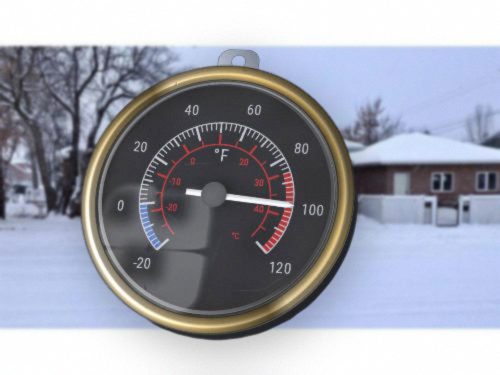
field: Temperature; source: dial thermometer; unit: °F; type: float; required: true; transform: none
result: 100 °F
